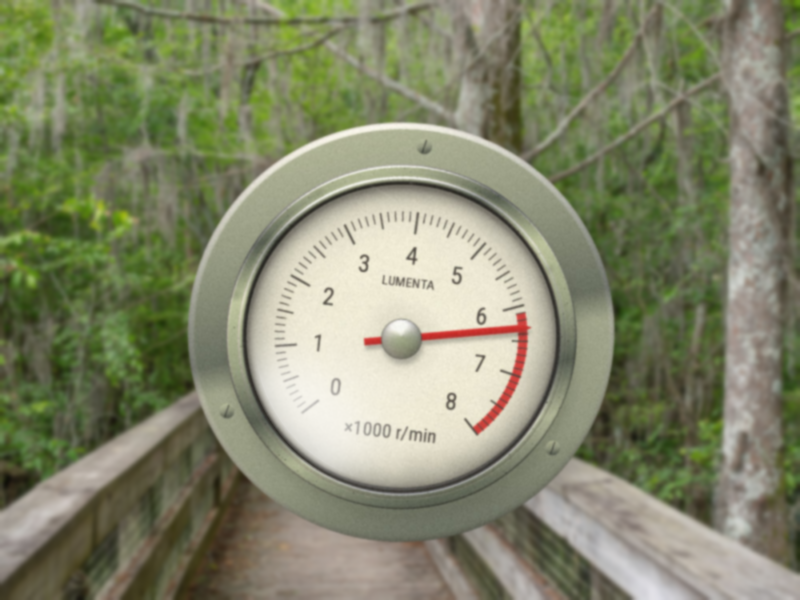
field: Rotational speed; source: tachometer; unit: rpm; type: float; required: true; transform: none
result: 6300 rpm
